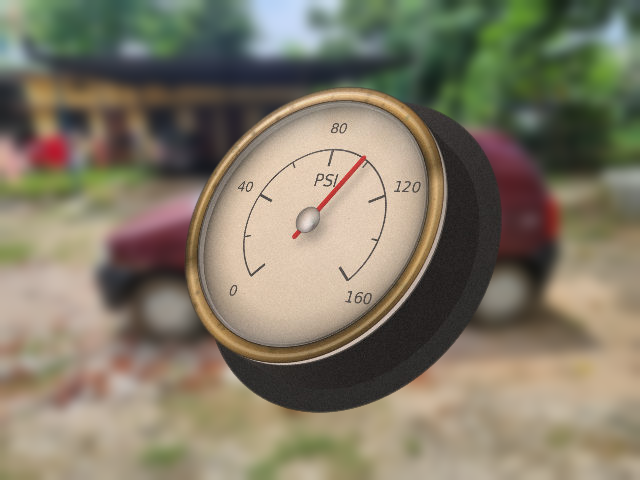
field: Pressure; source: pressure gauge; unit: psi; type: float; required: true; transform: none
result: 100 psi
